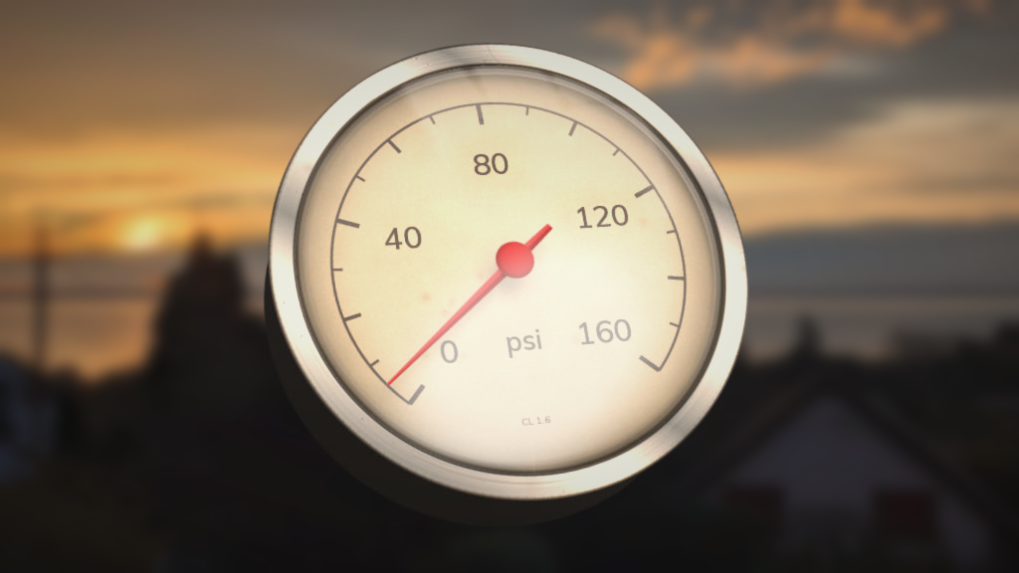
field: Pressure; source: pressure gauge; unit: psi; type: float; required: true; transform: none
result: 5 psi
